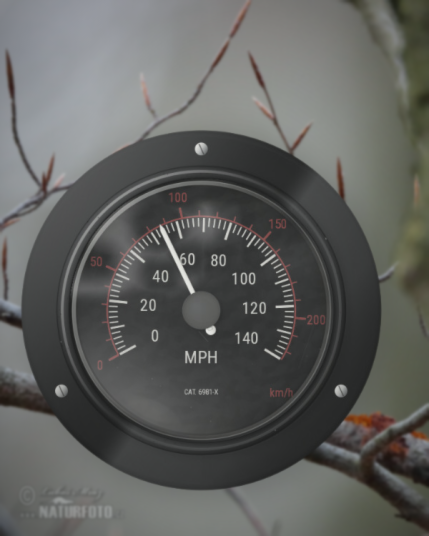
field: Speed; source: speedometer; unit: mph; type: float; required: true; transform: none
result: 54 mph
